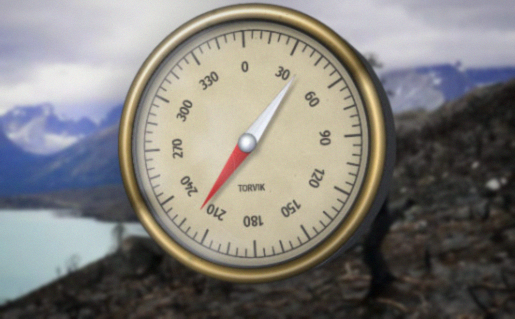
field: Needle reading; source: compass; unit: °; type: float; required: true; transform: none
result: 220 °
